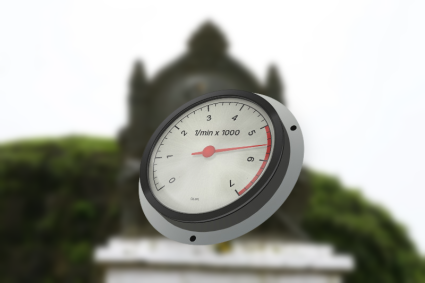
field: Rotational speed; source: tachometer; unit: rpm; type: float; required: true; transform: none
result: 5600 rpm
